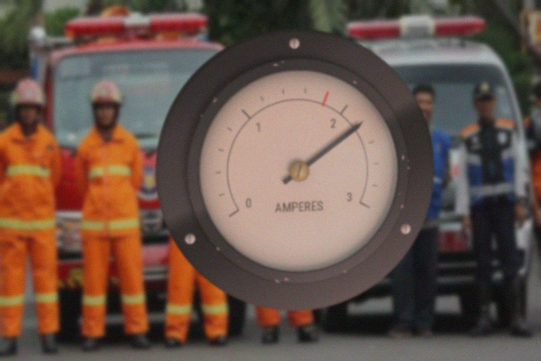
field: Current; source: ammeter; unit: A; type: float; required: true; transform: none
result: 2.2 A
